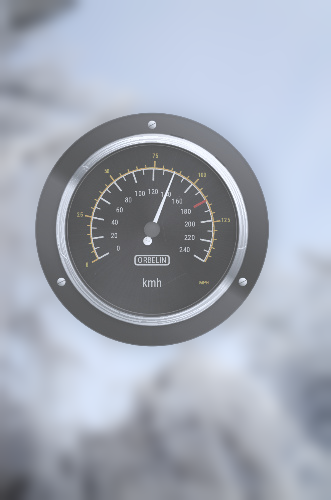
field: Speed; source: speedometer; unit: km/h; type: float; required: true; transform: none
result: 140 km/h
